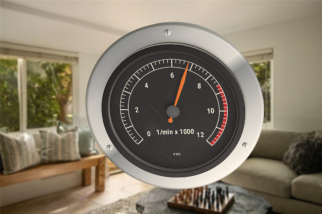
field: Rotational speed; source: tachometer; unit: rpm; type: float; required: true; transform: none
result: 6800 rpm
